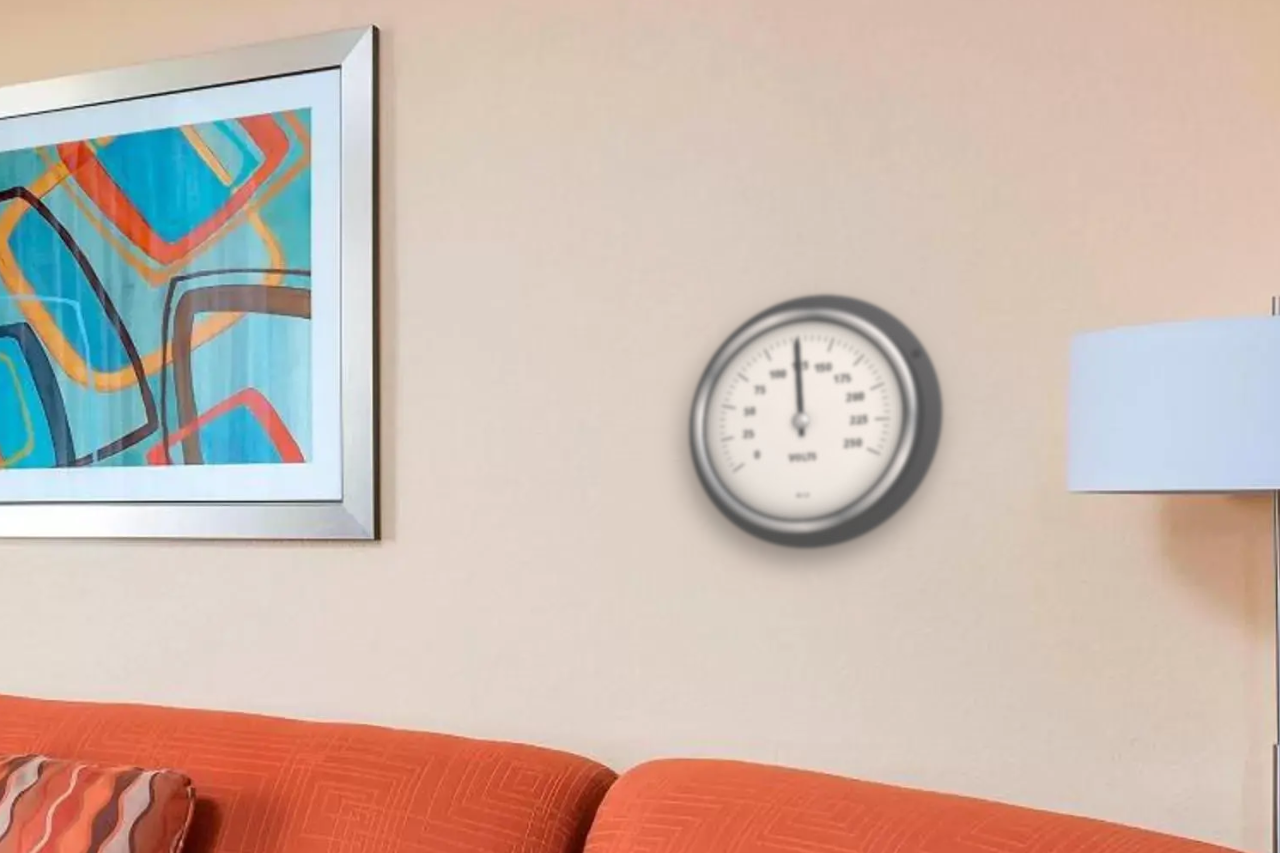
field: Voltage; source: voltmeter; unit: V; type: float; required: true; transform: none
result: 125 V
